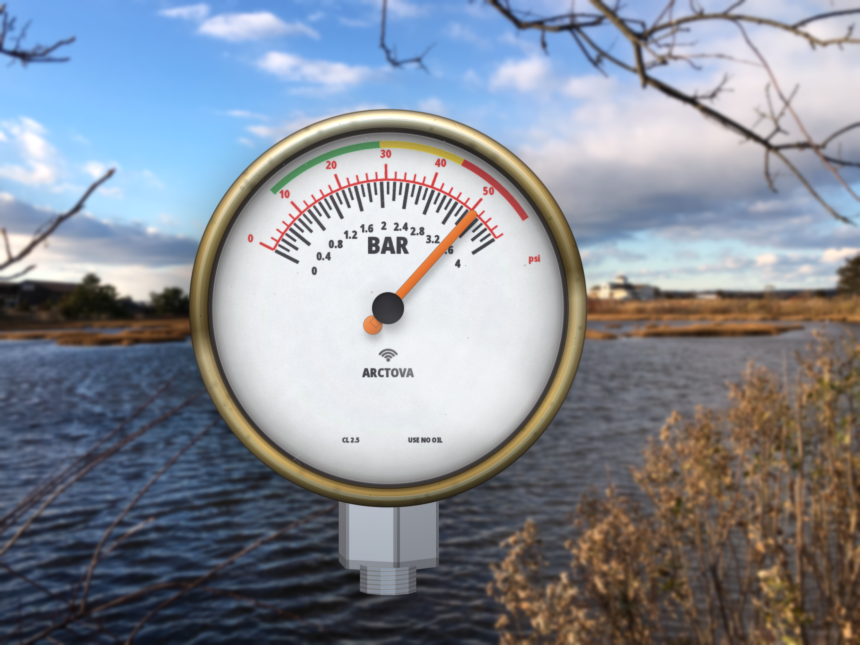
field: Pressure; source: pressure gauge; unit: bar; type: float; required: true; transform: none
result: 3.5 bar
